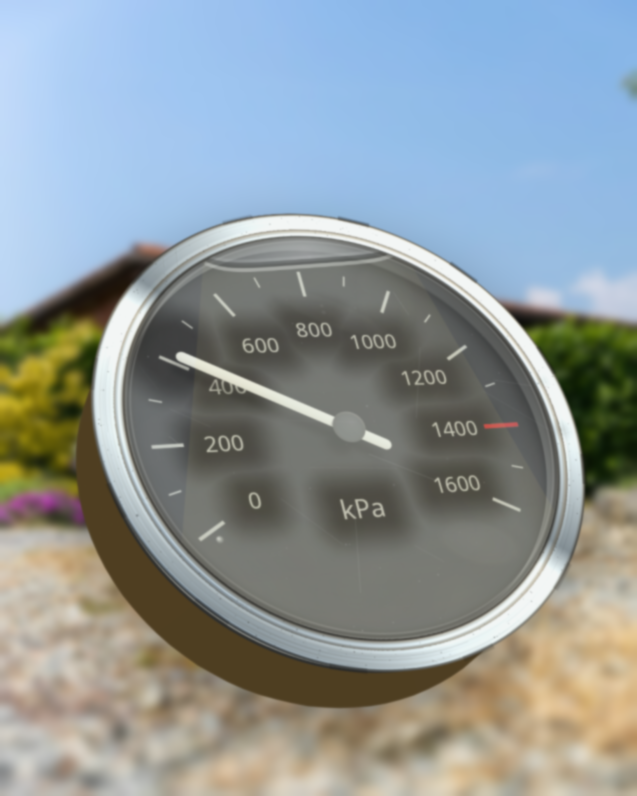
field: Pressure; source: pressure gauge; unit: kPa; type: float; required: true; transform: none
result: 400 kPa
